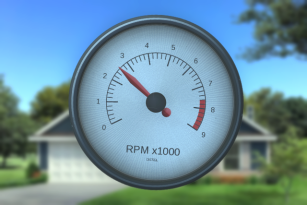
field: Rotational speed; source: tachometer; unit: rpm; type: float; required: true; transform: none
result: 2600 rpm
